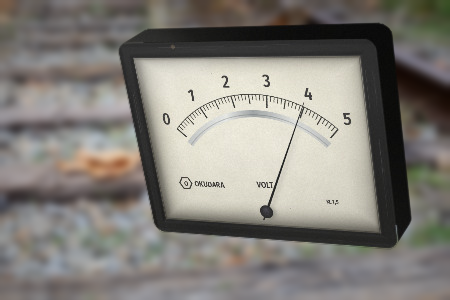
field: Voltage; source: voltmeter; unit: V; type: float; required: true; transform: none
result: 4 V
